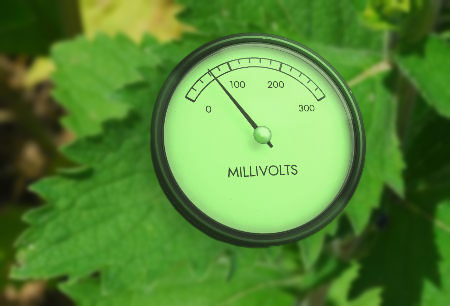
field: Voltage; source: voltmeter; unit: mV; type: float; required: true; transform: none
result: 60 mV
